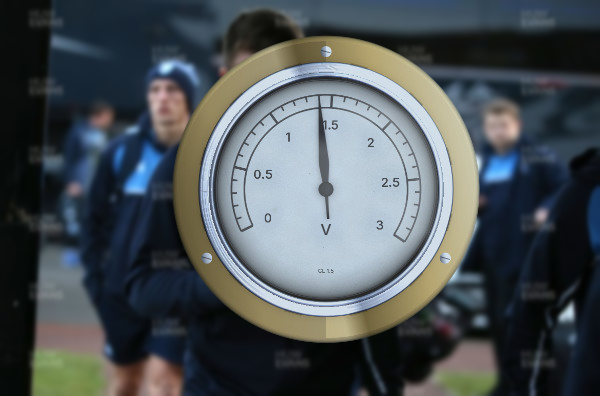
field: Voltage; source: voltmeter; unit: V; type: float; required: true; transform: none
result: 1.4 V
